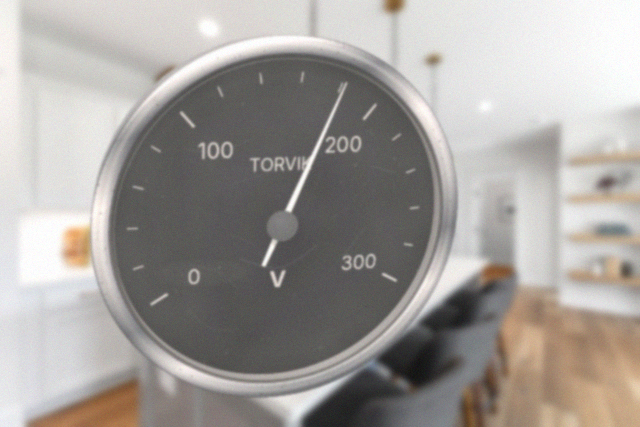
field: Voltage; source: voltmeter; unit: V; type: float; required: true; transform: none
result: 180 V
